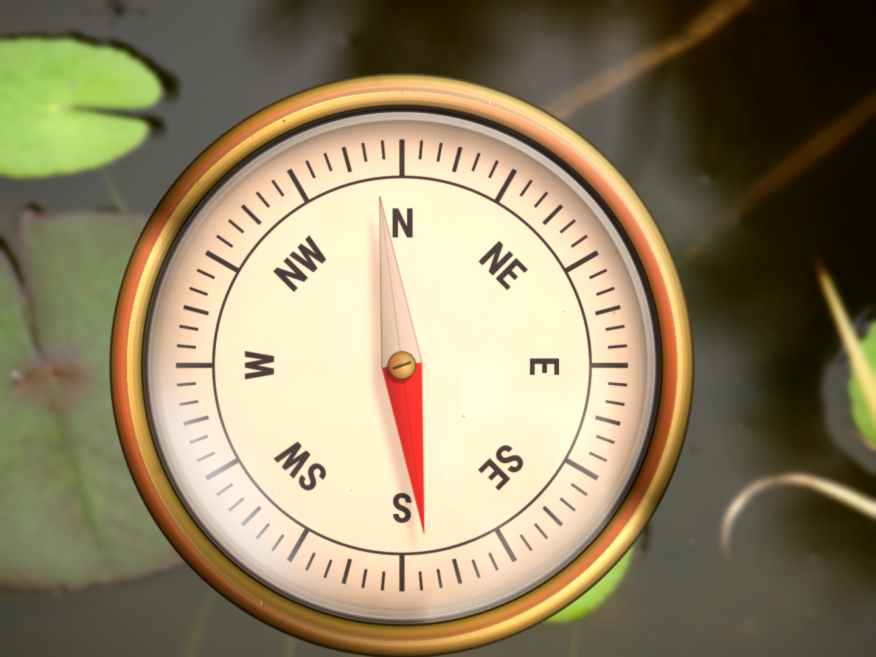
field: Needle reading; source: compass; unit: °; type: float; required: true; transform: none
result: 172.5 °
